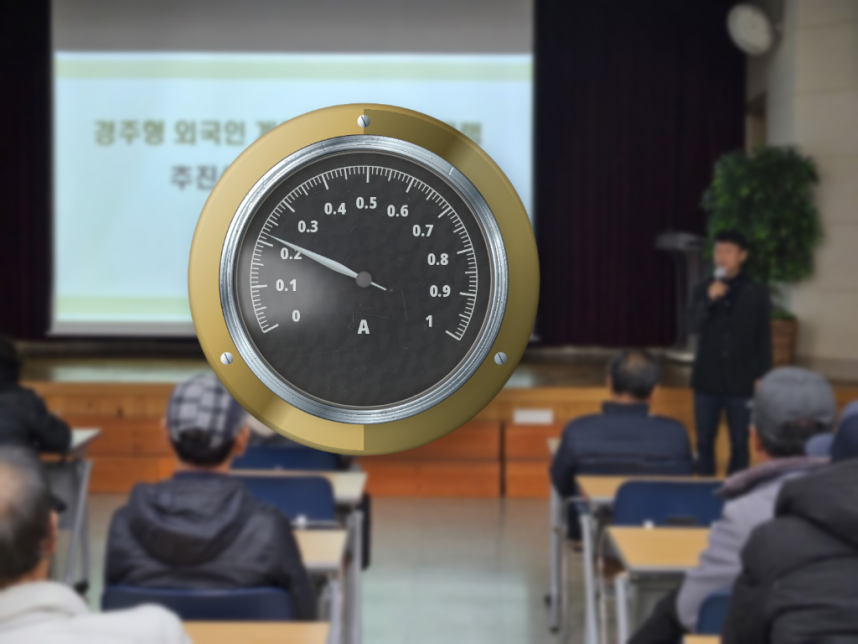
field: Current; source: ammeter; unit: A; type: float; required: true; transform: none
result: 0.22 A
